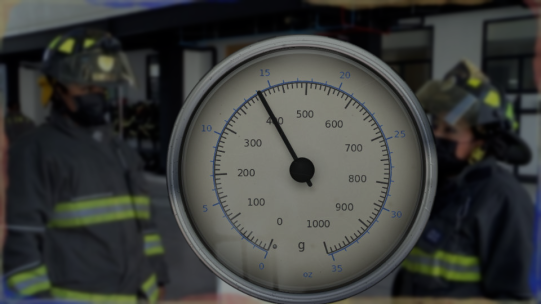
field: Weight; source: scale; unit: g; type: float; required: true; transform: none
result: 400 g
